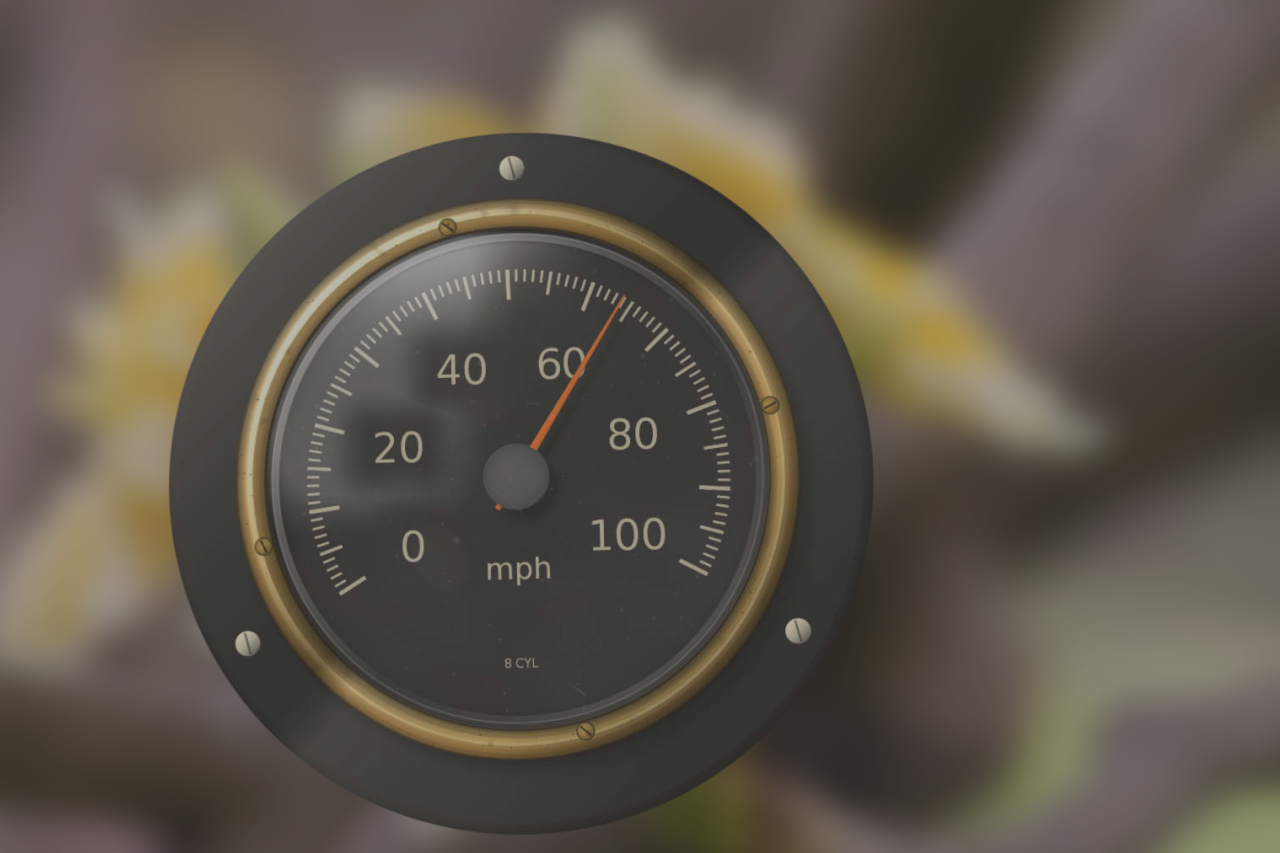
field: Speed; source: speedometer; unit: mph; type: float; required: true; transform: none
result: 64 mph
